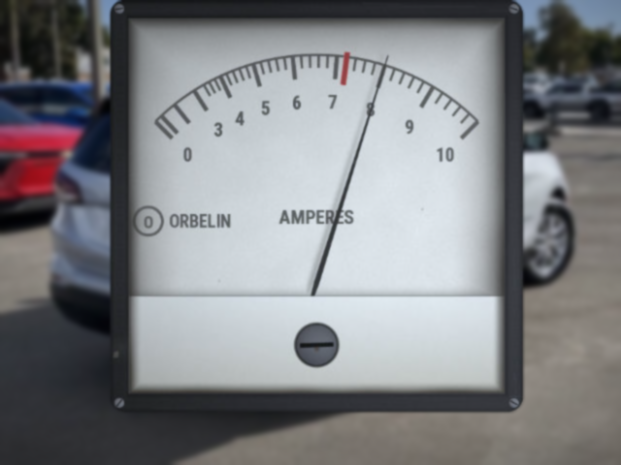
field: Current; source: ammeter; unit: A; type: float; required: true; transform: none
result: 8 A
